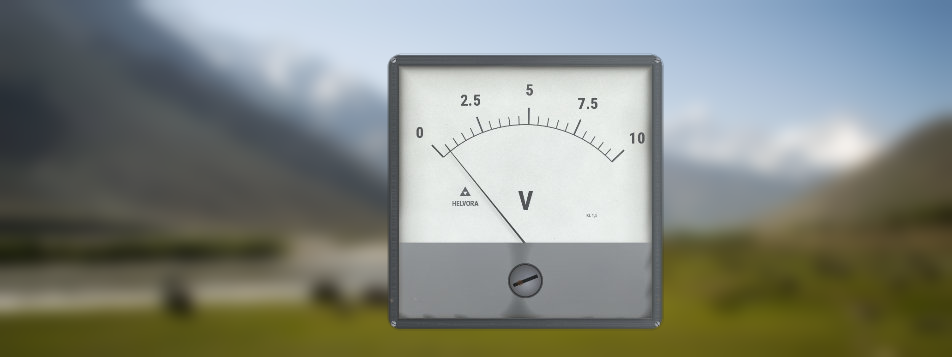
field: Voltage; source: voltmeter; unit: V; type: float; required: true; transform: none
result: 0.5 V
